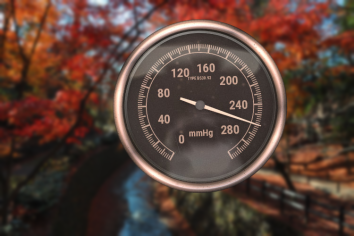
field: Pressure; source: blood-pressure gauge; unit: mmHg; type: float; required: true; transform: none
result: 260 mmHg
